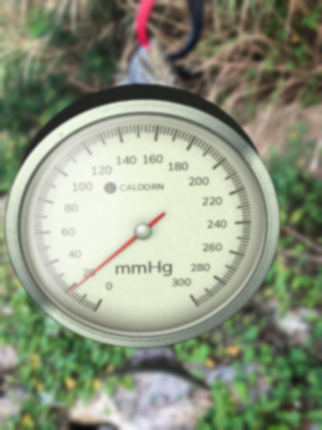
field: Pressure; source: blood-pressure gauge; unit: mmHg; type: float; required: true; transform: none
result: 20 mmHg
